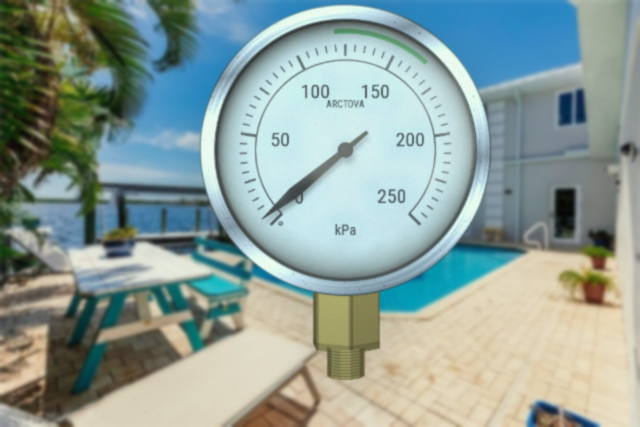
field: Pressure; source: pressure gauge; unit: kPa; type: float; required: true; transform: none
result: 5 kPa
